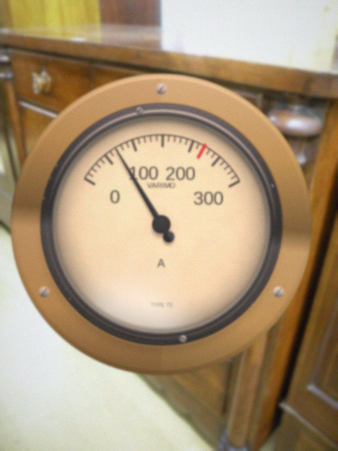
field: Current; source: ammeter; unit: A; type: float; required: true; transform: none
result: 70 A
